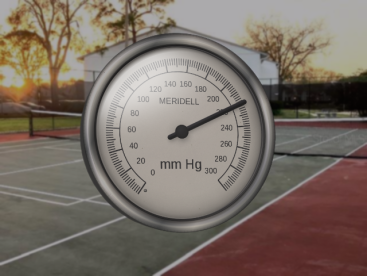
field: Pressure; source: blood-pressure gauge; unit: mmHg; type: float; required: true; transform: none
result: 220 mmHg
